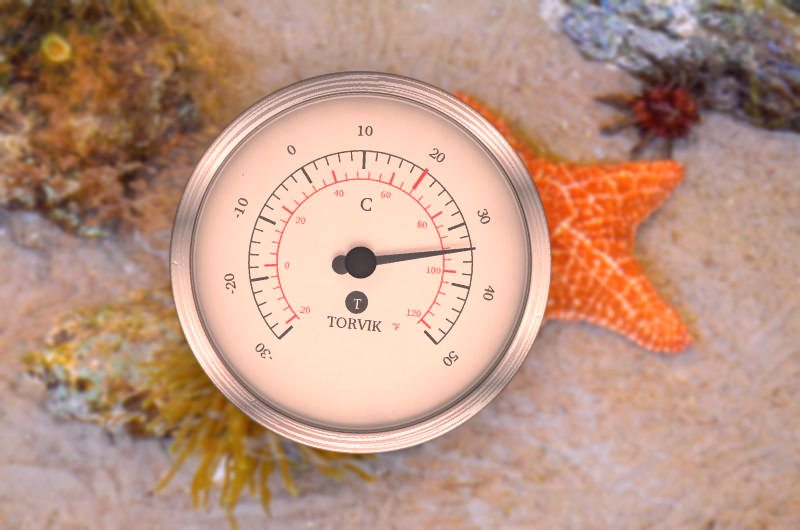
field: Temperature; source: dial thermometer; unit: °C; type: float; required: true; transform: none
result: 34 °C
